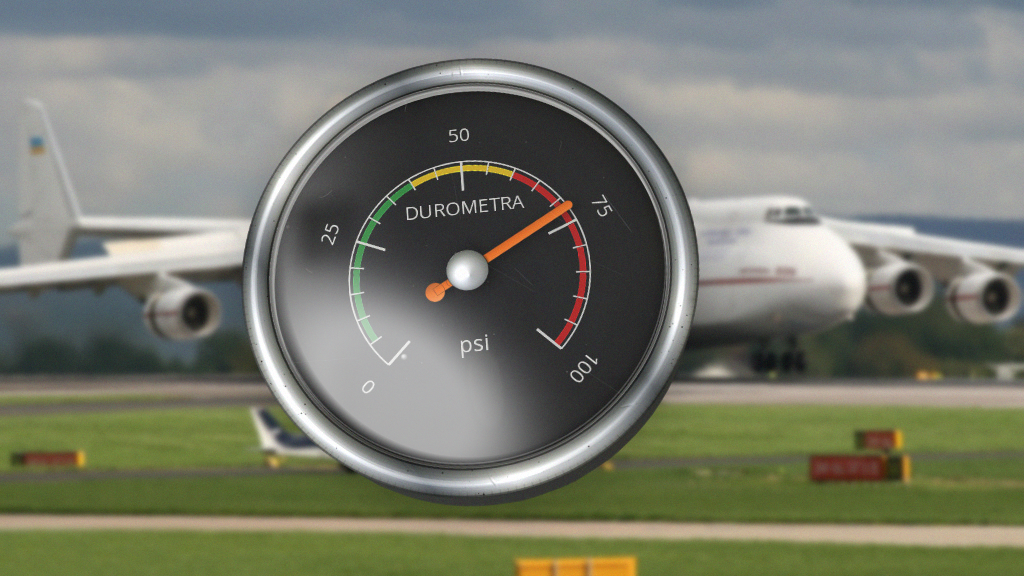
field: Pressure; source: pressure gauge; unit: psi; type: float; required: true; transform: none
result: 72.5 psi
